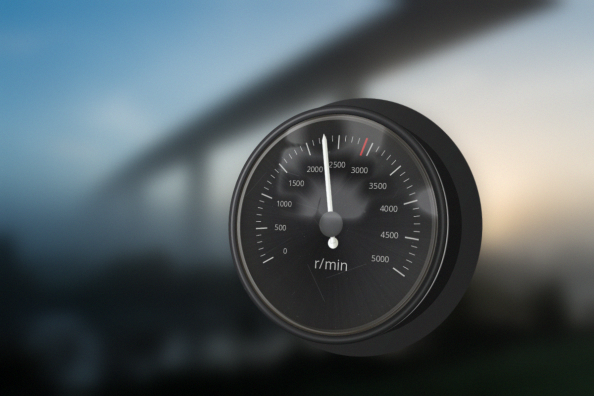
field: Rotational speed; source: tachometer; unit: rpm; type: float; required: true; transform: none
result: 2300 rpm
